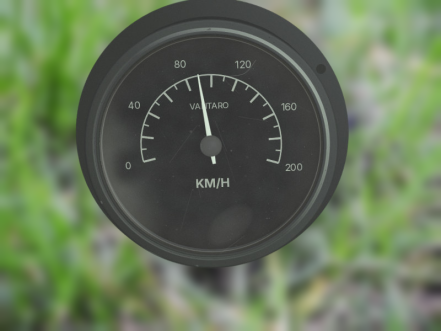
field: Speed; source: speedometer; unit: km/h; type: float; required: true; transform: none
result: 90 km/h
